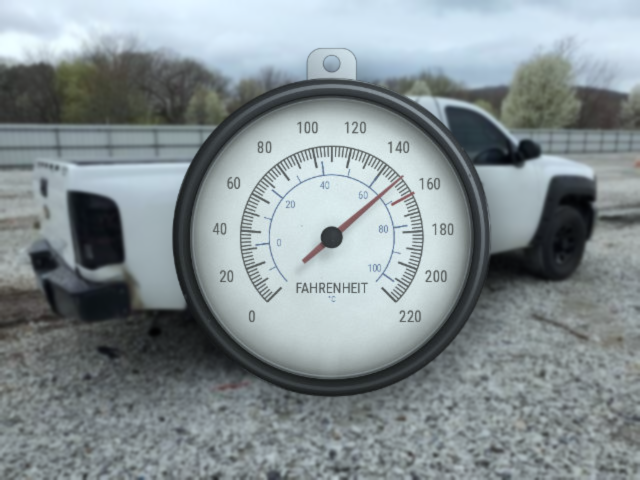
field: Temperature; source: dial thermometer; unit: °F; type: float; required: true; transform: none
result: 150 °F
